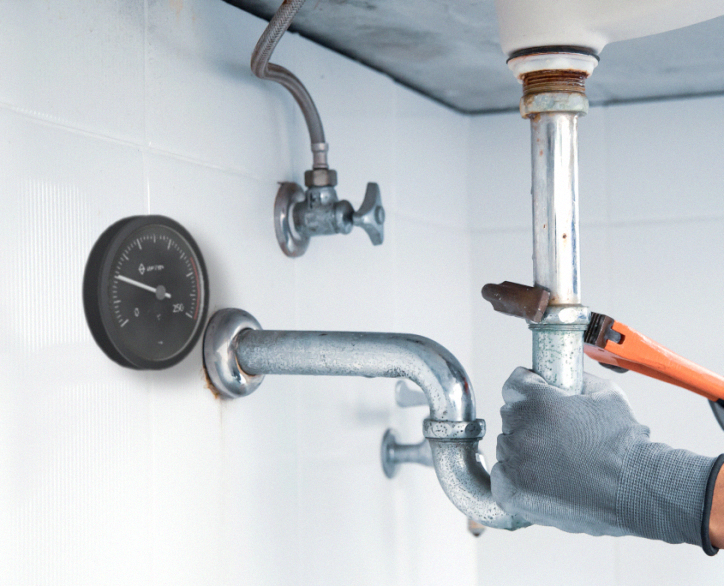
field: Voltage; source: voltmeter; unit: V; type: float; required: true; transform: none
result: 50 V
